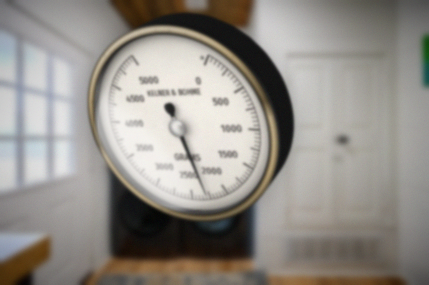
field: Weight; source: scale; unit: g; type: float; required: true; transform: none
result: 2250 g
